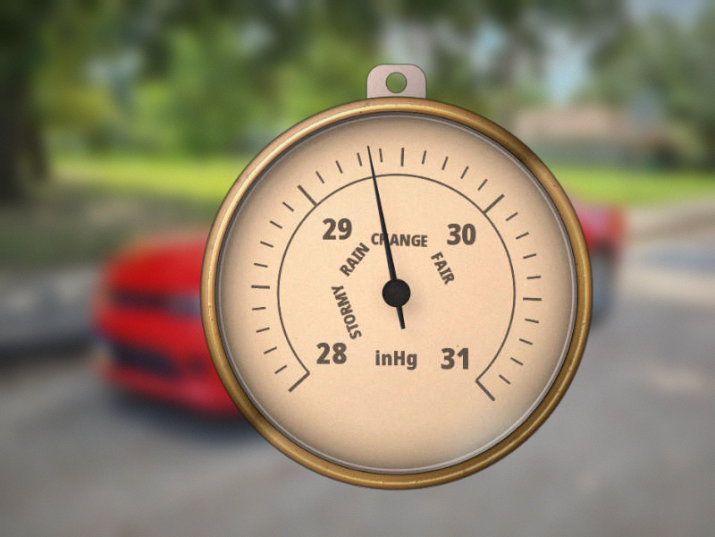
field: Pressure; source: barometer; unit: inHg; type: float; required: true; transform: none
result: 29.35 inHg
